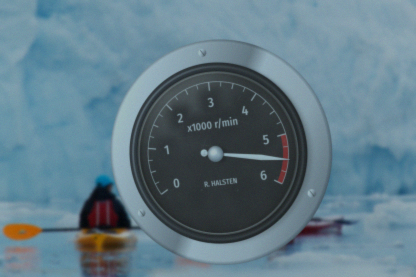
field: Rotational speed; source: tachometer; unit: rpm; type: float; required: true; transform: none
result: 5500 rpm
